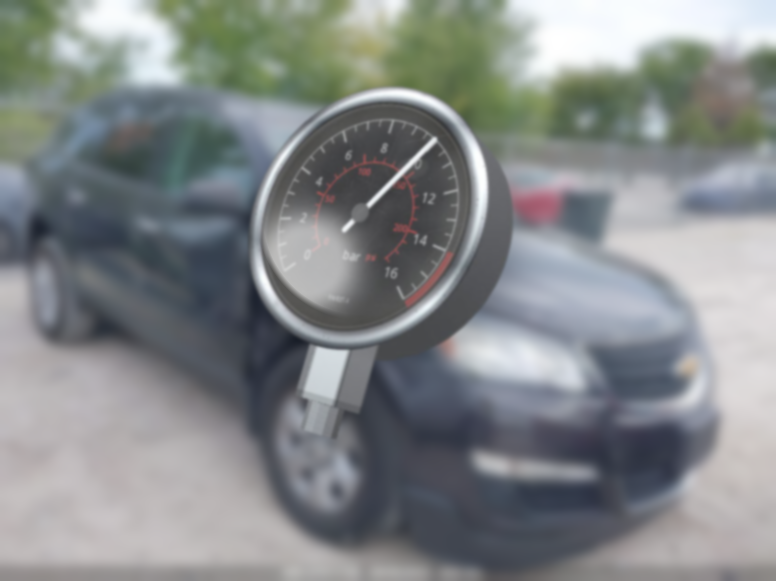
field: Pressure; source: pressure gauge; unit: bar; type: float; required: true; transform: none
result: 10 bar
